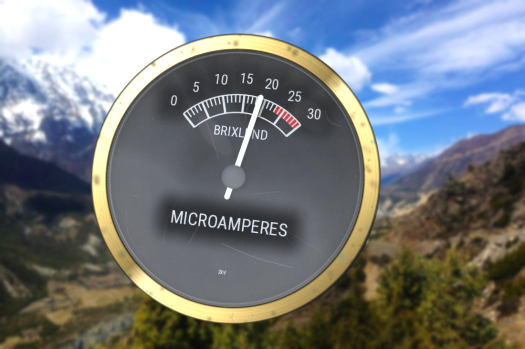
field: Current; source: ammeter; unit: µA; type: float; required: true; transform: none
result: 19 µA
